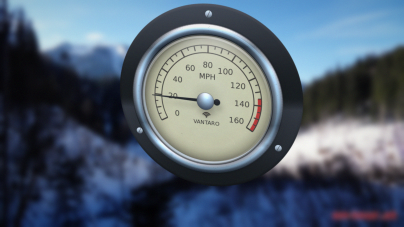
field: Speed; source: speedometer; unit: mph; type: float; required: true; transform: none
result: 20 mph
